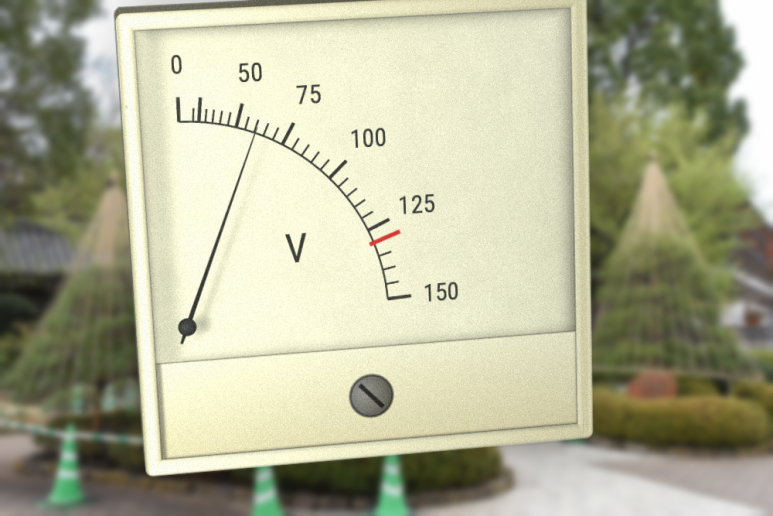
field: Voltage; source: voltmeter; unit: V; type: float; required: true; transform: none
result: 60 V
